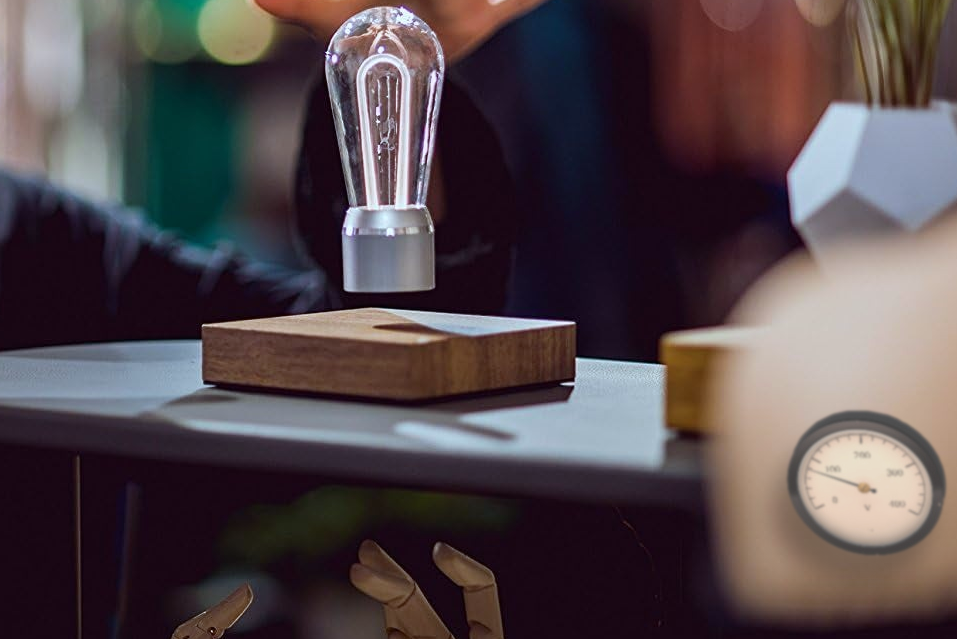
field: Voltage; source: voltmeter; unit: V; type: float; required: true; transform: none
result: 80 V
